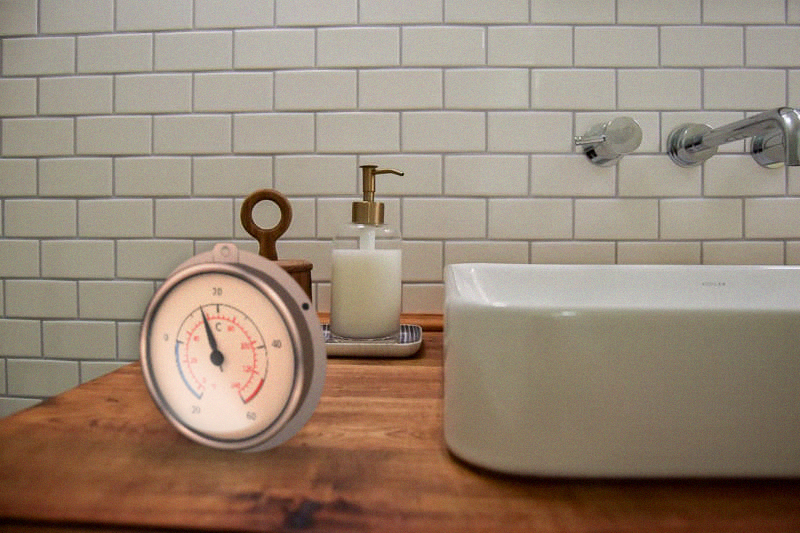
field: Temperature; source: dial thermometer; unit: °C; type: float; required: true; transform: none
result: 15 °C
